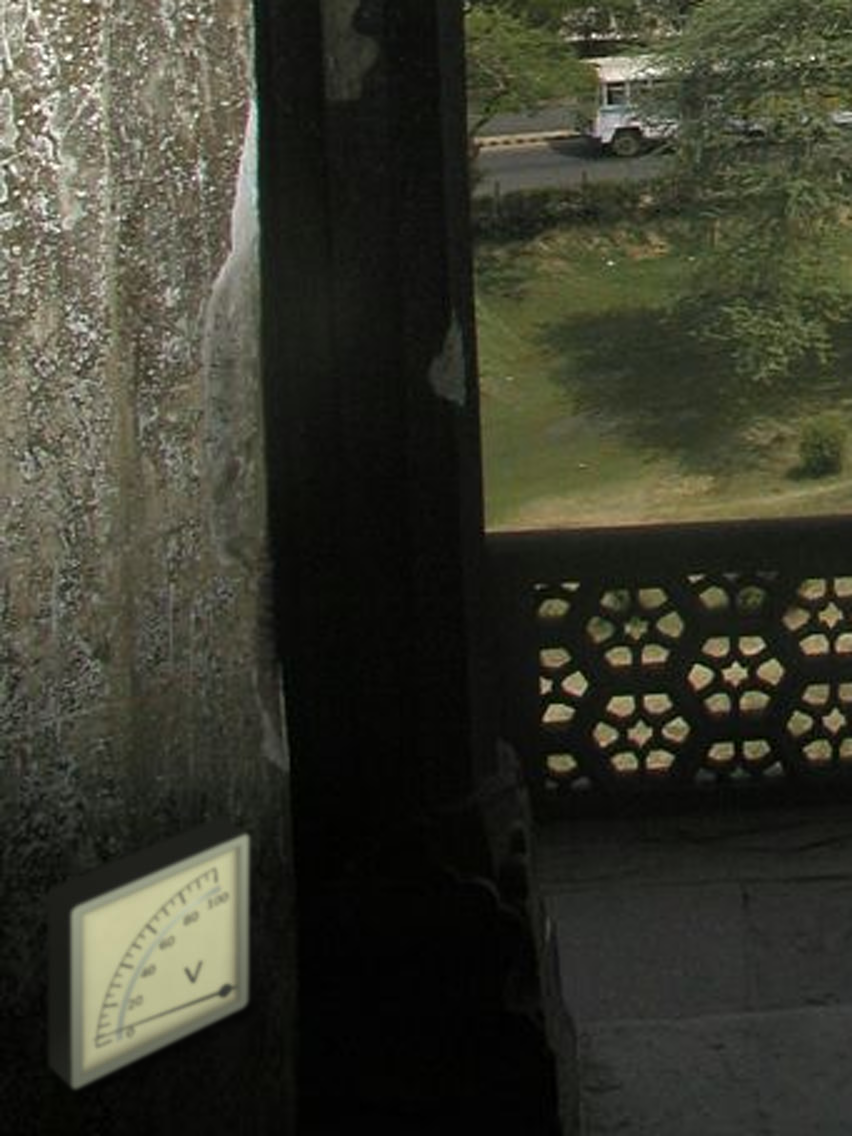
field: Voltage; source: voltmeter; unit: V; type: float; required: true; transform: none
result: 5 V
